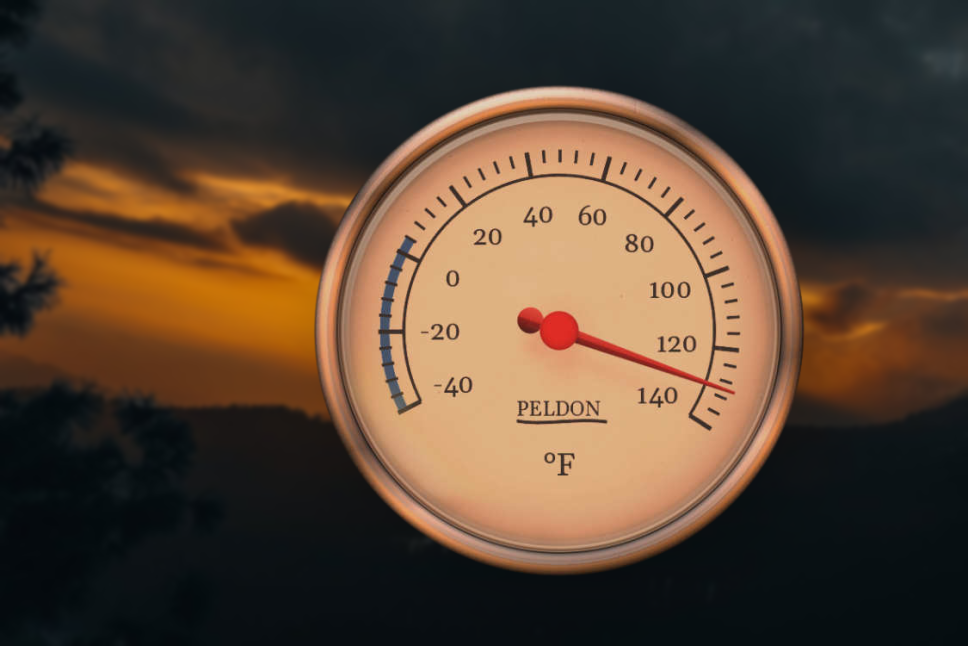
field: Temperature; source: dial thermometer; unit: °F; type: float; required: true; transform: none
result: 130 °F
